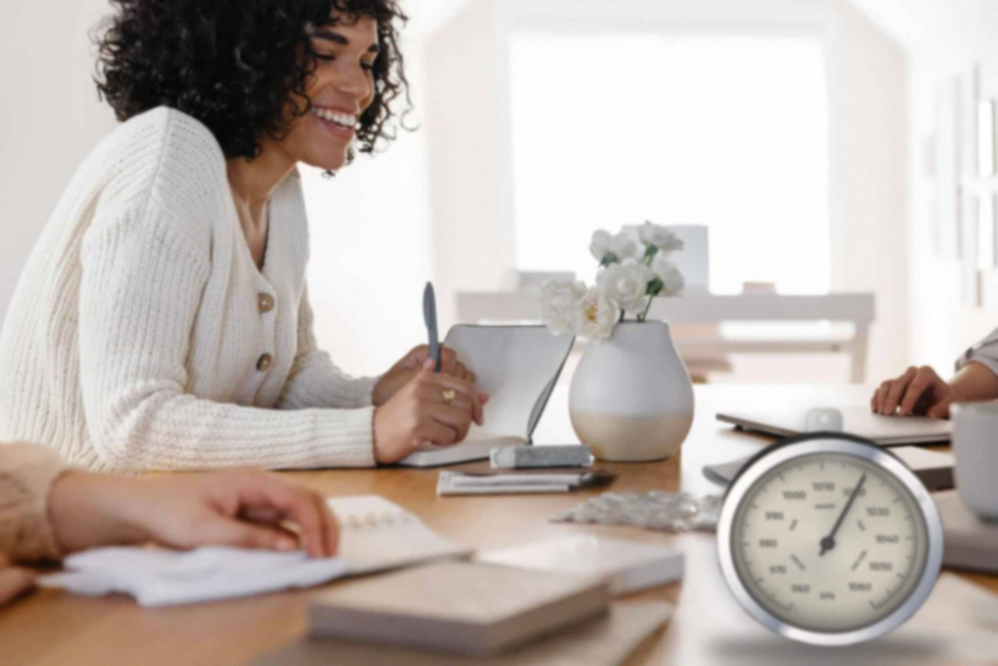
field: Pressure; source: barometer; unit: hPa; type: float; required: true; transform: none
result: 1020 hPa
